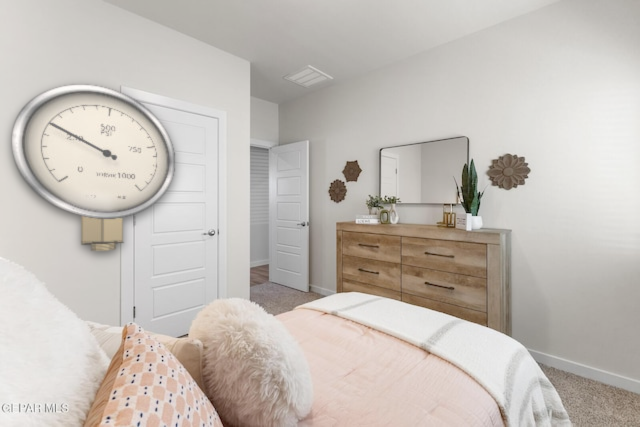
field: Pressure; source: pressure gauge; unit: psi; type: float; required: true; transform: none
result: 250 psi
